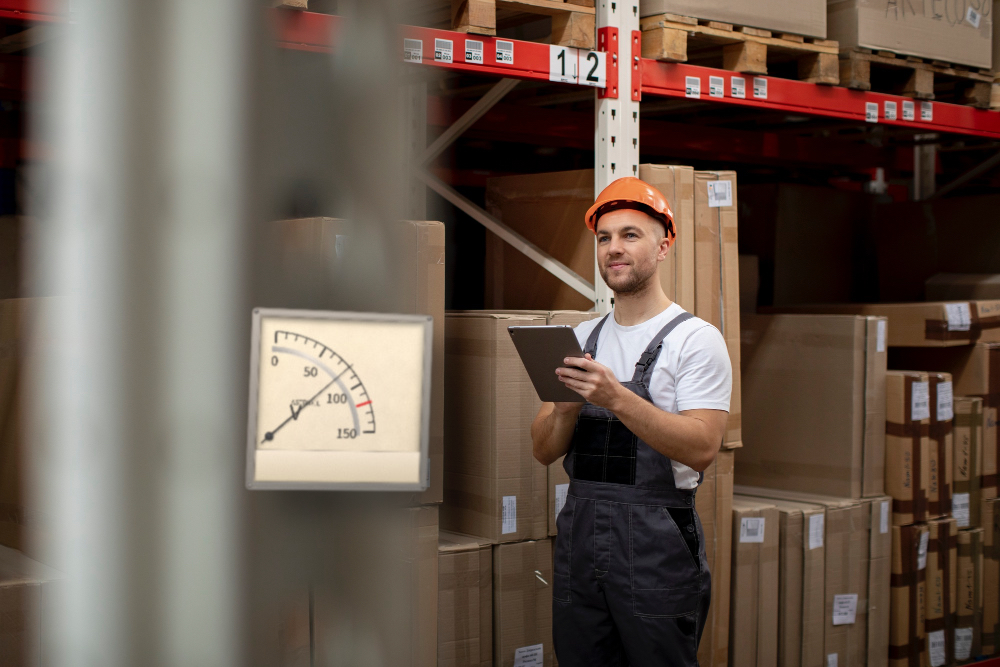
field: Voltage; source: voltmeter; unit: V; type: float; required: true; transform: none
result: 80 V
